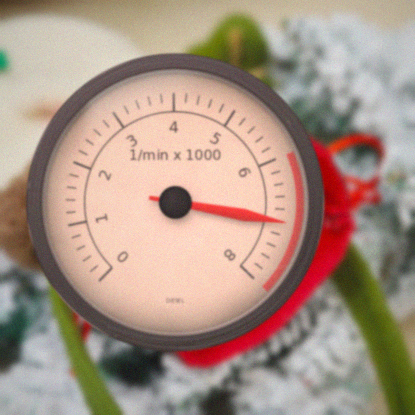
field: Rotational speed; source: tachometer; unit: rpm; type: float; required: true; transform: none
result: 7000 rpm
